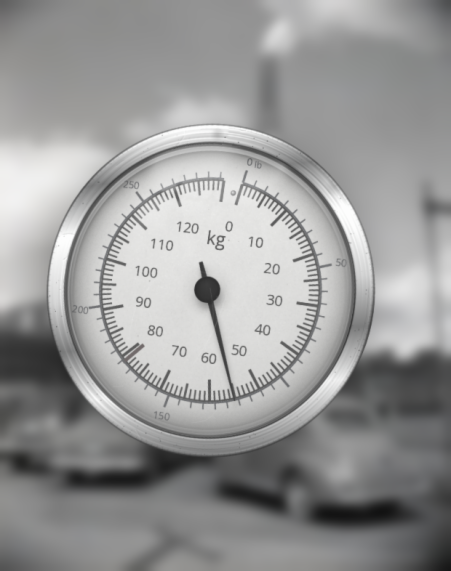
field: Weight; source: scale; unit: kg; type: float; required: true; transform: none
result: 55 kg
